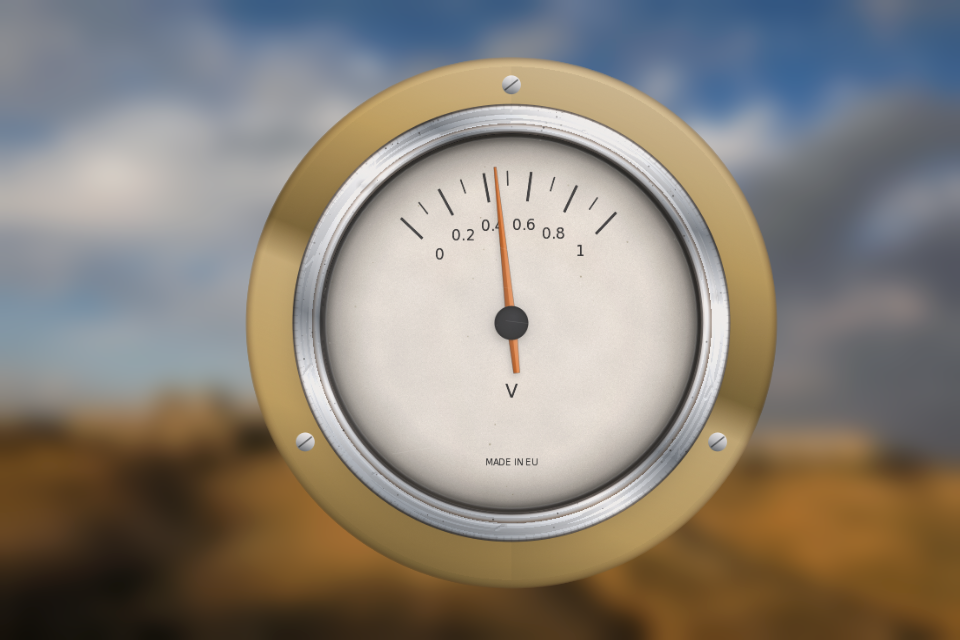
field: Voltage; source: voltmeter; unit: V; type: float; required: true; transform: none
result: 0.45 V
